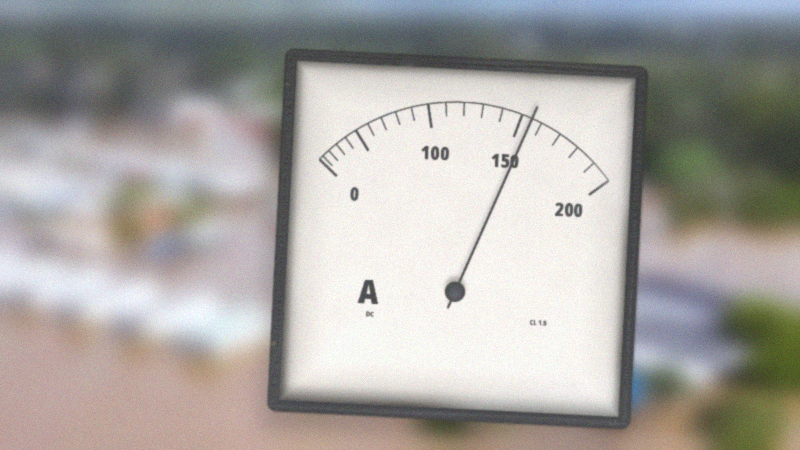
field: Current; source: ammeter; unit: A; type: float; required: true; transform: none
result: 155 A
